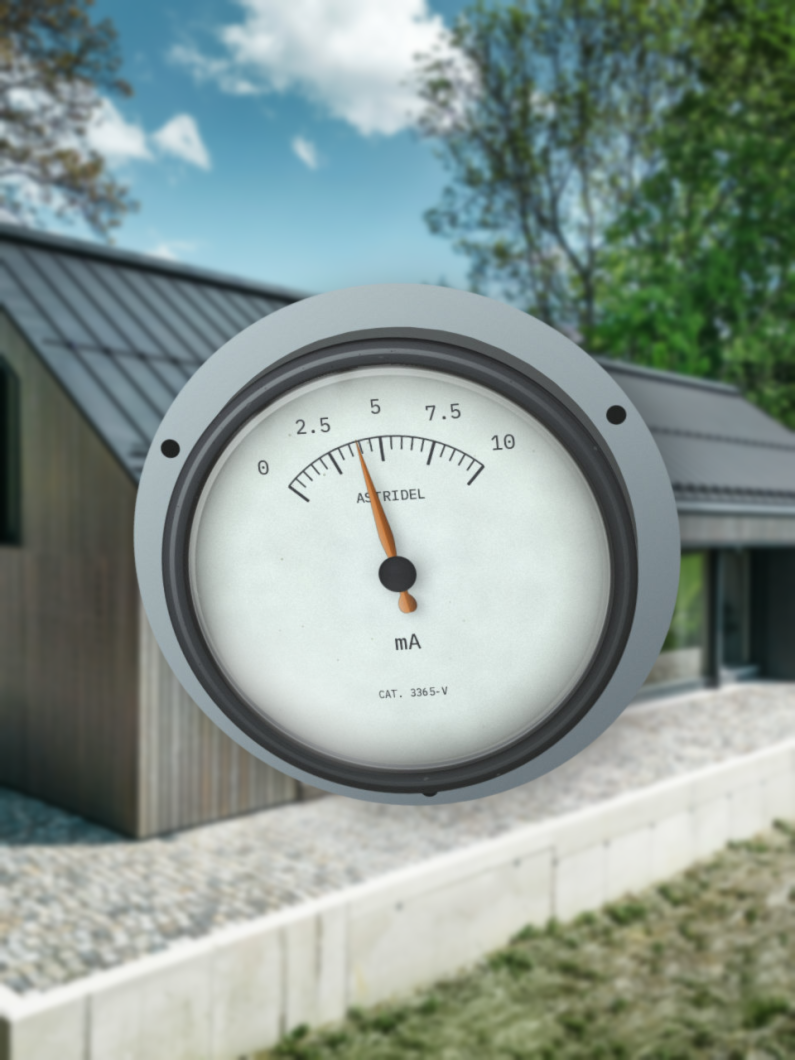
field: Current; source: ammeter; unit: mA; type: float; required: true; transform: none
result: 4 mA
